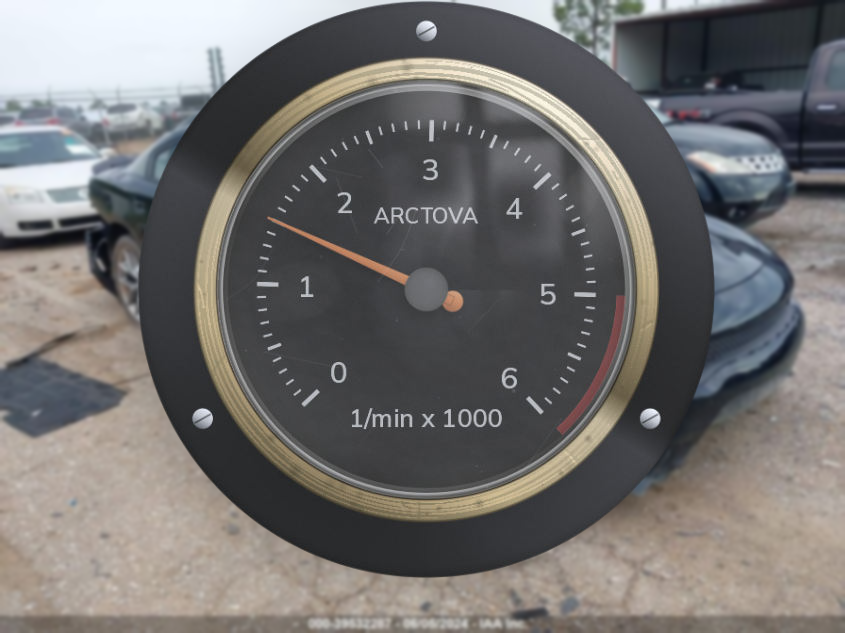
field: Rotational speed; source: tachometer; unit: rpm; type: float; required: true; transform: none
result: 1500 rpm
